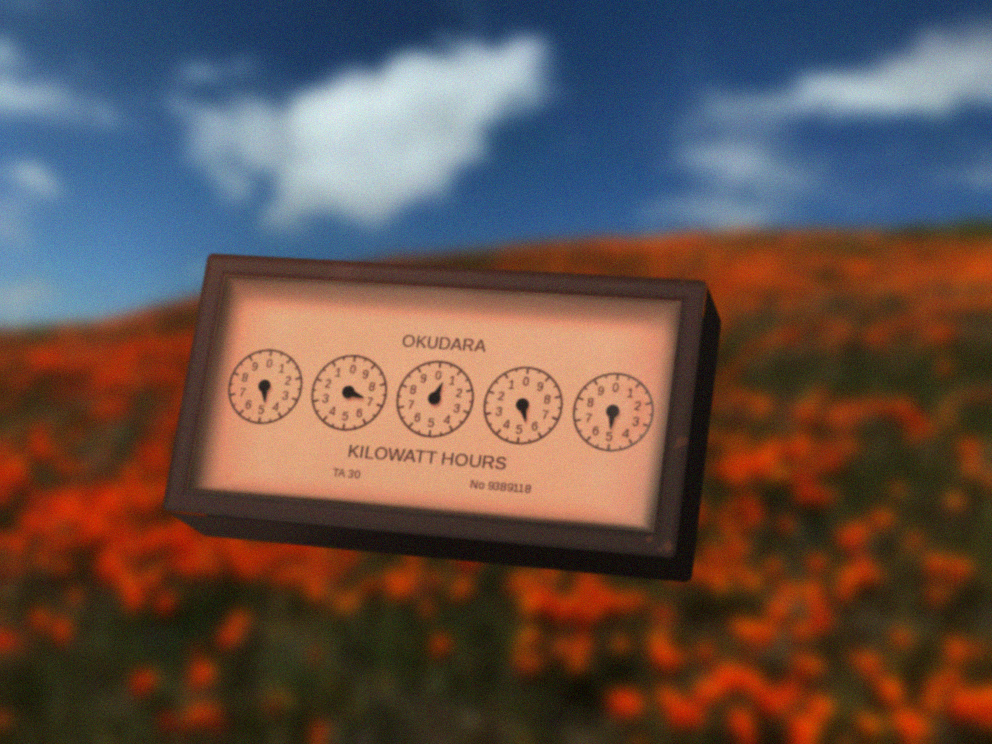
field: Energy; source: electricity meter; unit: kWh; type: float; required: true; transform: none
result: 47055 kWh
